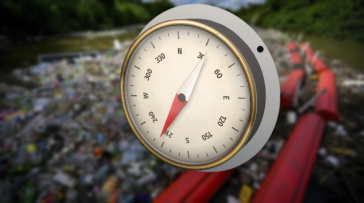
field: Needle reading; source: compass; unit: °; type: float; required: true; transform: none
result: 215 °
